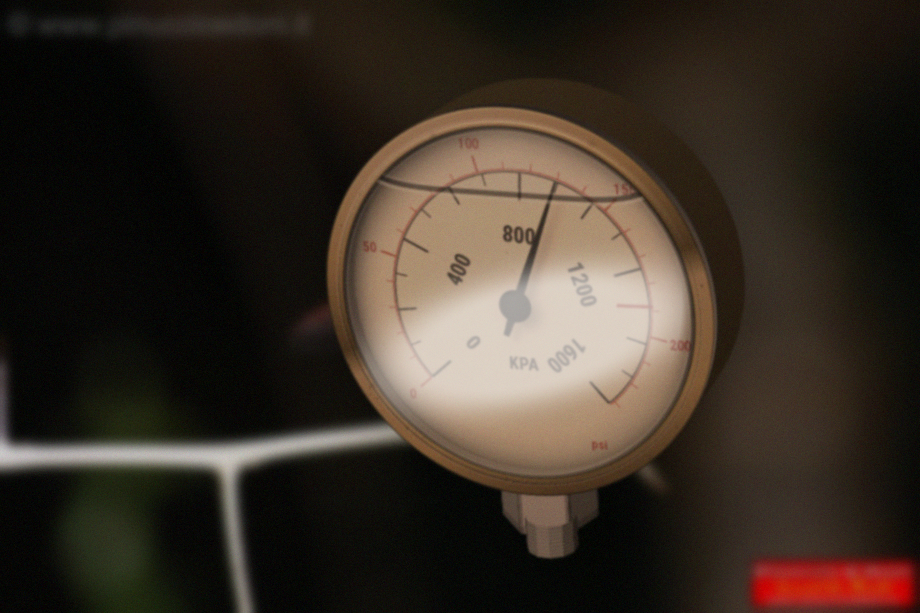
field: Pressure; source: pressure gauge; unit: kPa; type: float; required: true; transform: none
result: 900 kPa
